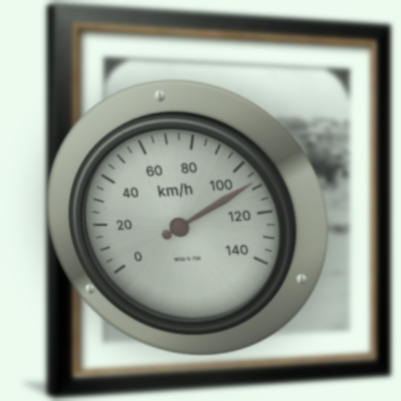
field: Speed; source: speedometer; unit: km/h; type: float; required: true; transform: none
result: 107.5 km/h
